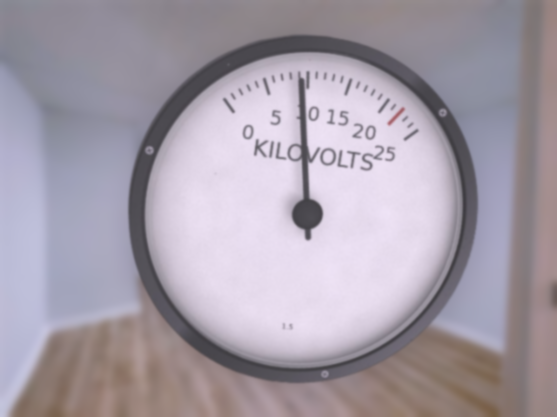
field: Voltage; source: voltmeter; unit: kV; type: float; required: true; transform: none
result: 9 kV
